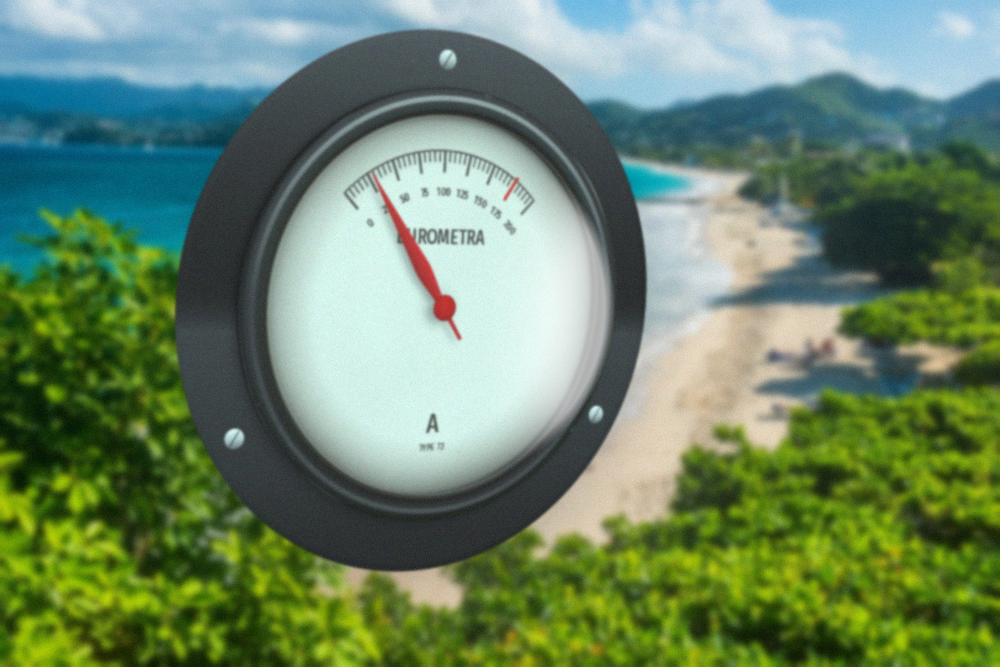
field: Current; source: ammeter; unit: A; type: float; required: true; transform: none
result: 25 A
